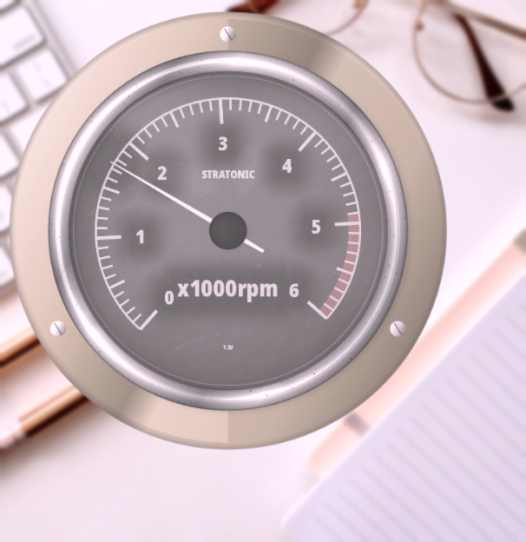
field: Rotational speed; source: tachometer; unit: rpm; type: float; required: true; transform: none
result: 1750 rpm
